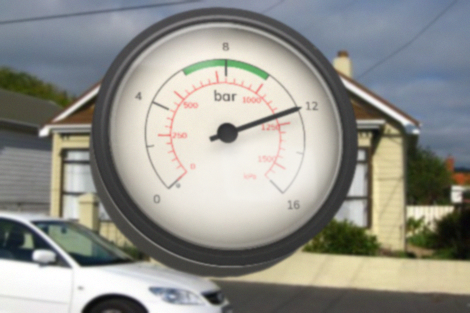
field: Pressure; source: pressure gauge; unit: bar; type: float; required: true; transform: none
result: 12 bar
